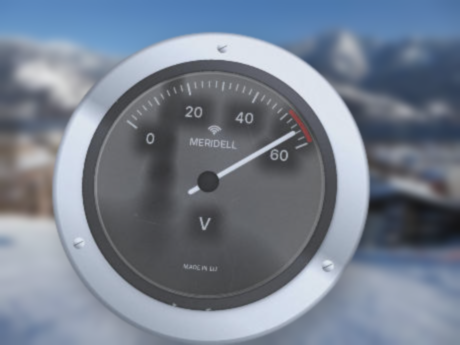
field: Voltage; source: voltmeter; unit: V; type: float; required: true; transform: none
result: 56 V
